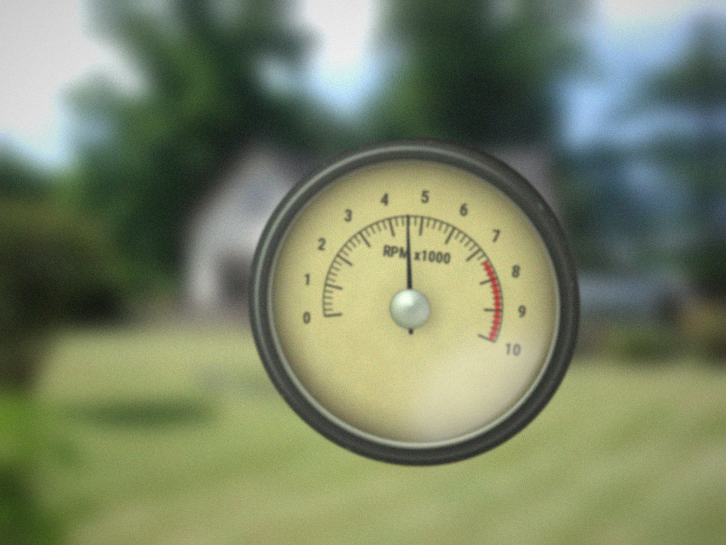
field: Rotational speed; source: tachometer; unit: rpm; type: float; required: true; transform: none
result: 4600 rpm
